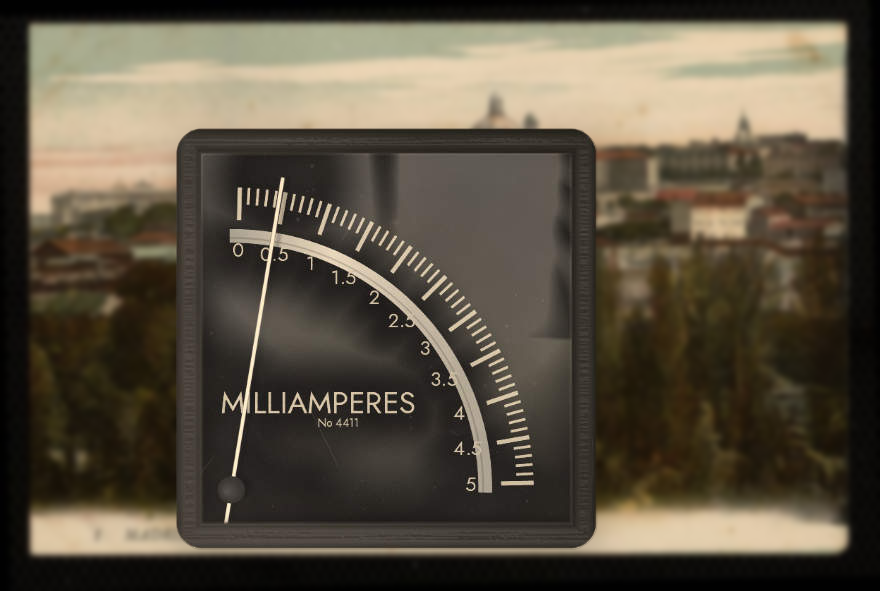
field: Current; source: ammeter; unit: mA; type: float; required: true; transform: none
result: 0.45 mA
